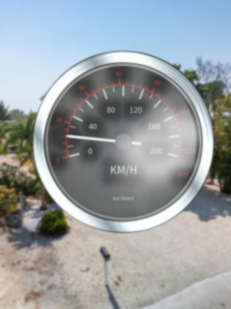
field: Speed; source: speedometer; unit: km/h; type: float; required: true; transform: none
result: 20 km/h
